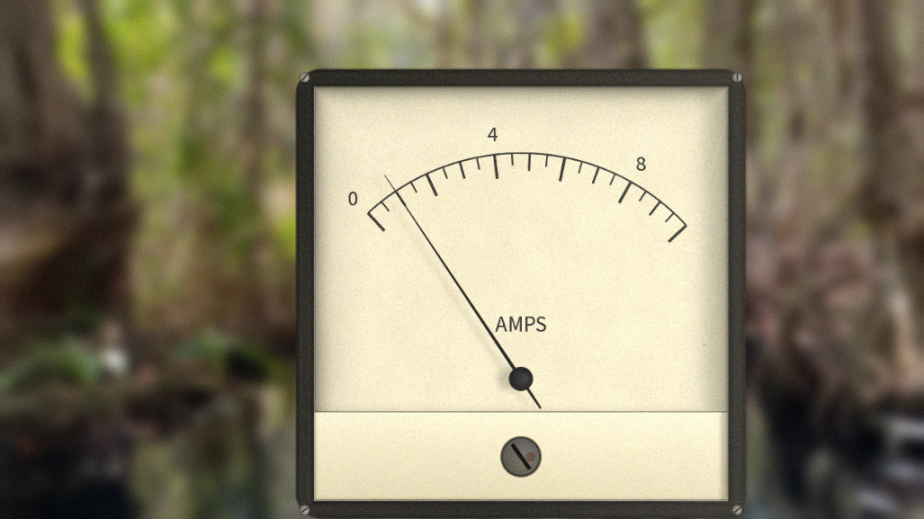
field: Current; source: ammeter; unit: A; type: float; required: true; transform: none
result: 1 A
